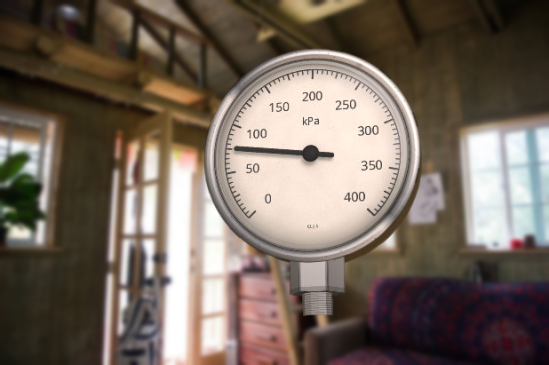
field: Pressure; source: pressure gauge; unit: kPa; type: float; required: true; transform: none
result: 75 kPa
